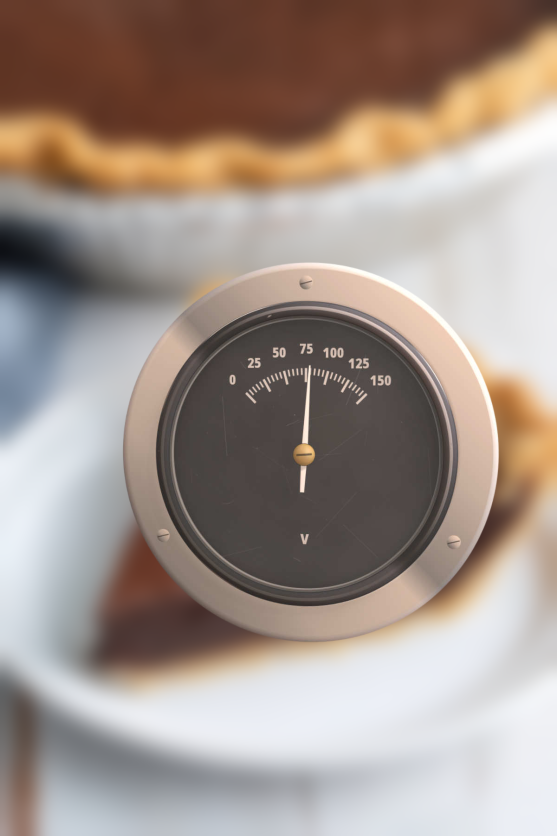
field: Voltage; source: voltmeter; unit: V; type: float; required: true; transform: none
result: 80 V
